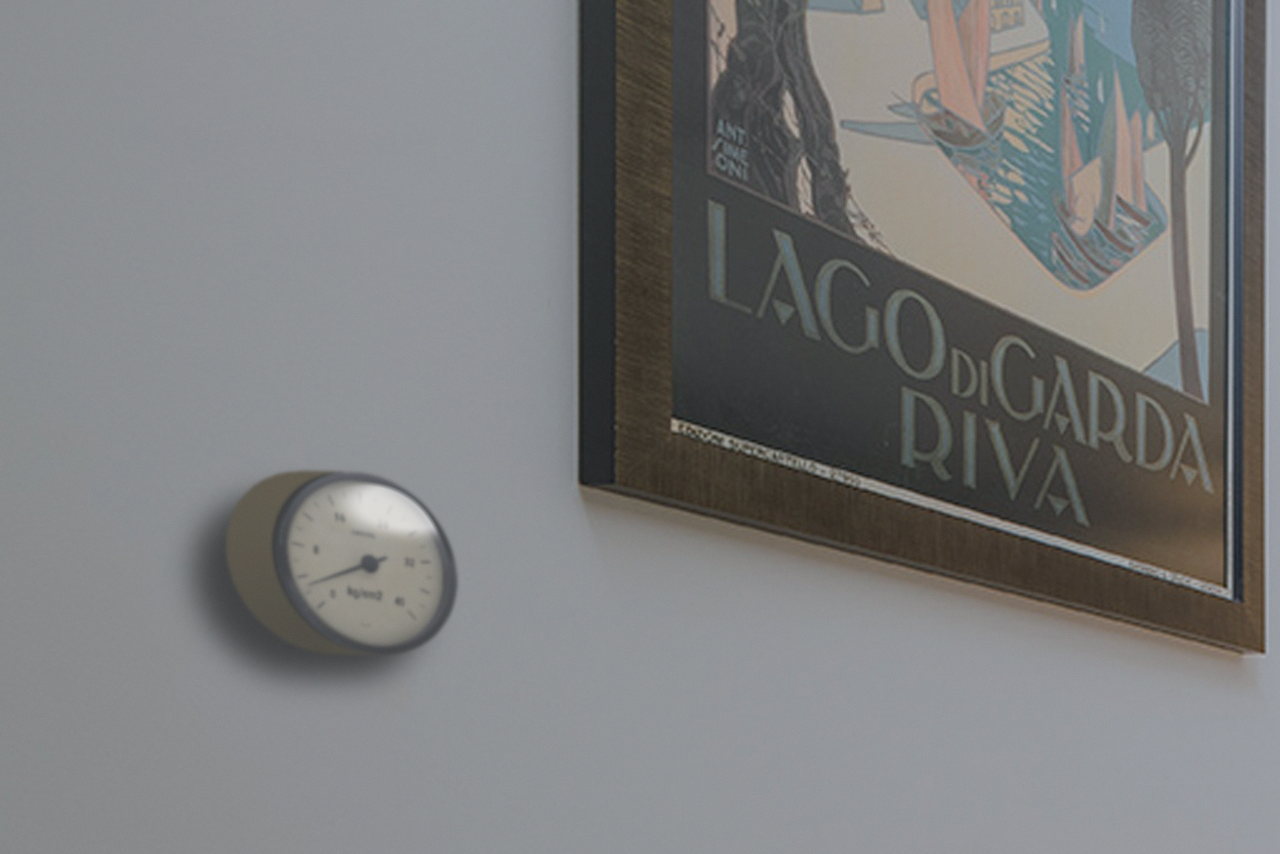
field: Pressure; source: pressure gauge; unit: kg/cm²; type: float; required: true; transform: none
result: 3 kg/cm²
